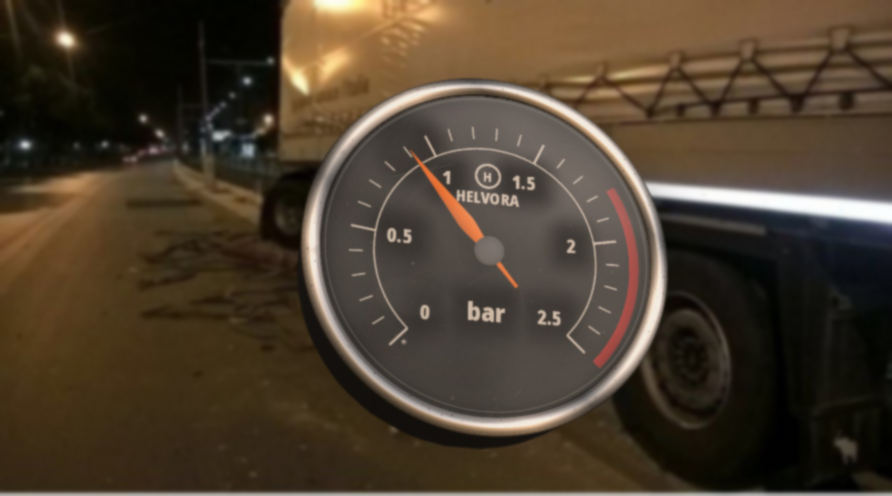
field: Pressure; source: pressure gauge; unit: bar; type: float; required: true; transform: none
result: 0.9 bar
